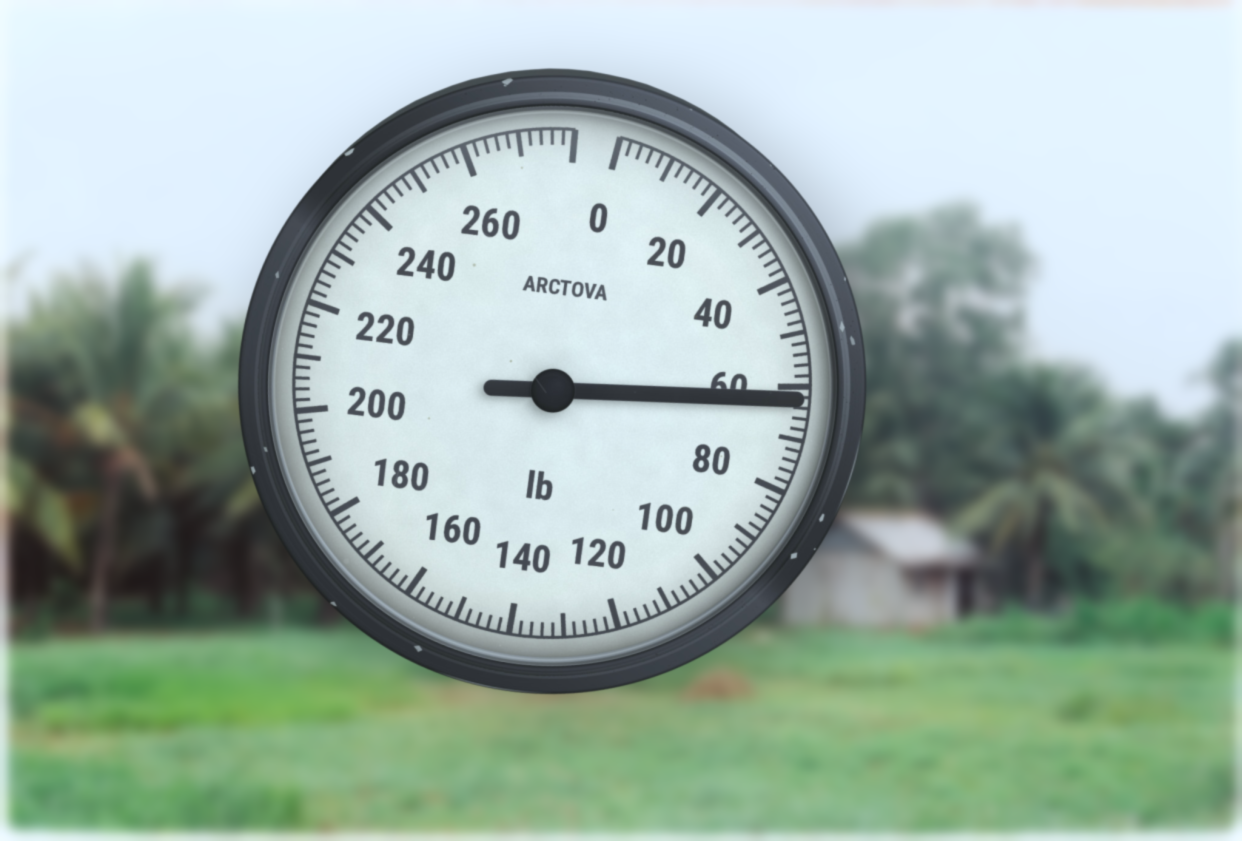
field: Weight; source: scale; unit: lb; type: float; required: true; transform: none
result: 62 lb
